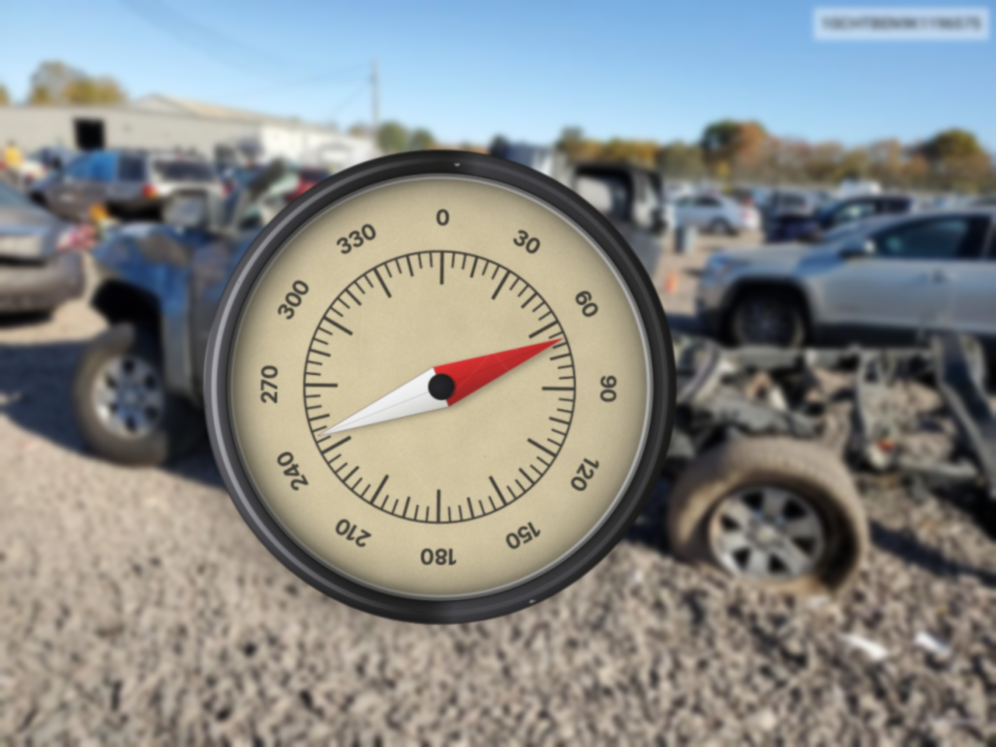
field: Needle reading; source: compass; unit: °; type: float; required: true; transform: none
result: 67.5 °
